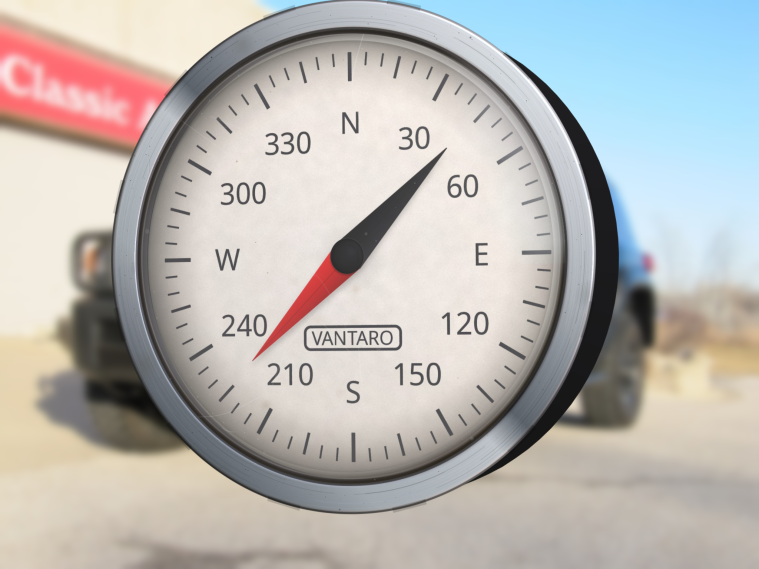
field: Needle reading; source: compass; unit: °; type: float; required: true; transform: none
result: 225 °
